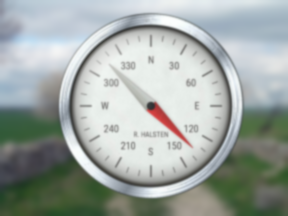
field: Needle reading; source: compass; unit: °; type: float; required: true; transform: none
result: 135 °
